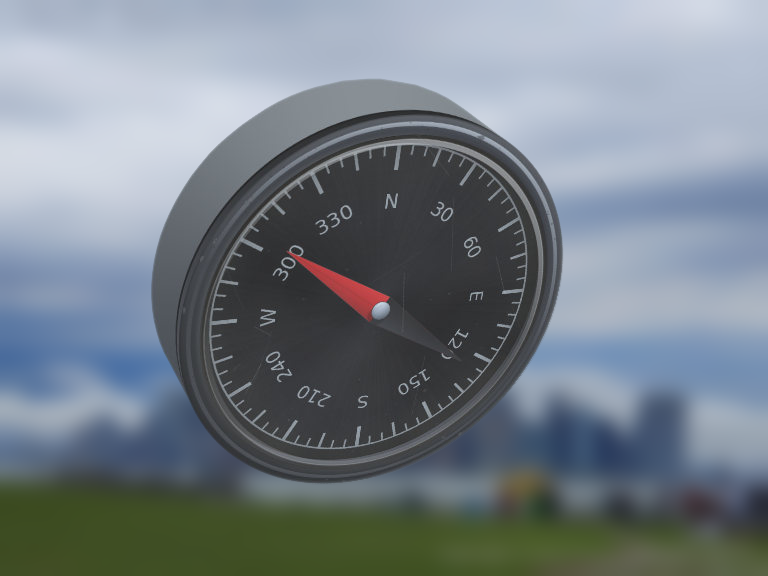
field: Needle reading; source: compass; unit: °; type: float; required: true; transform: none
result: 305 °
